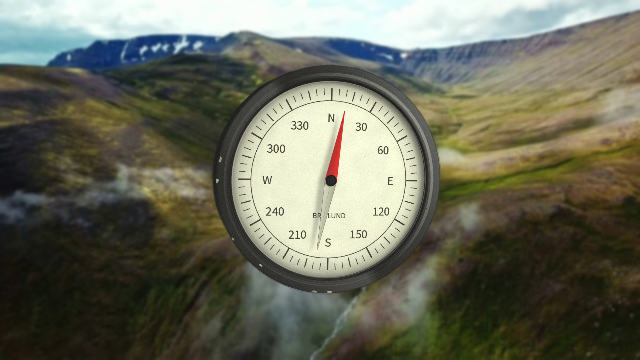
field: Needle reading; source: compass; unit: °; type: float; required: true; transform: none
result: 10 °
